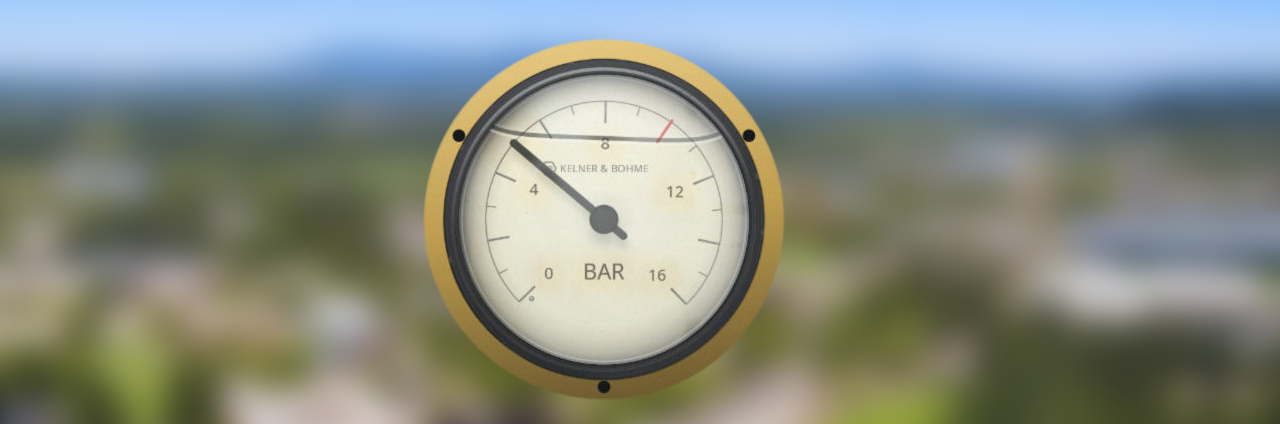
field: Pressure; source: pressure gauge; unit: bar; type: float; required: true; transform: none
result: 5 bar
